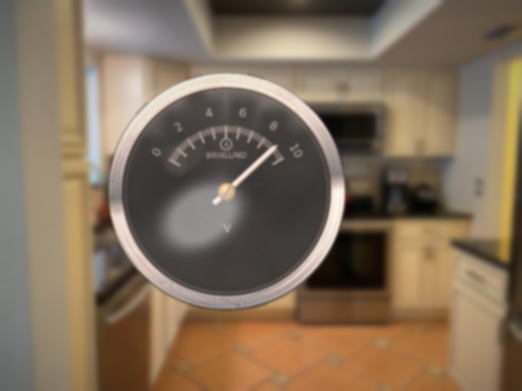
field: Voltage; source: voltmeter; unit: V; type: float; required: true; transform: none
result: 9 V
